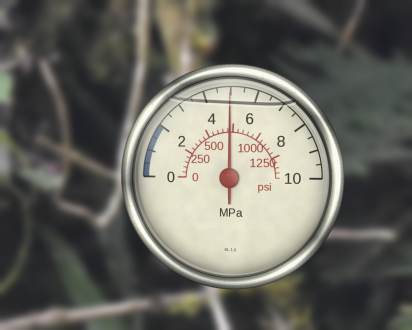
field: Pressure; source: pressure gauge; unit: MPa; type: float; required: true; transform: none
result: 5 MPa
